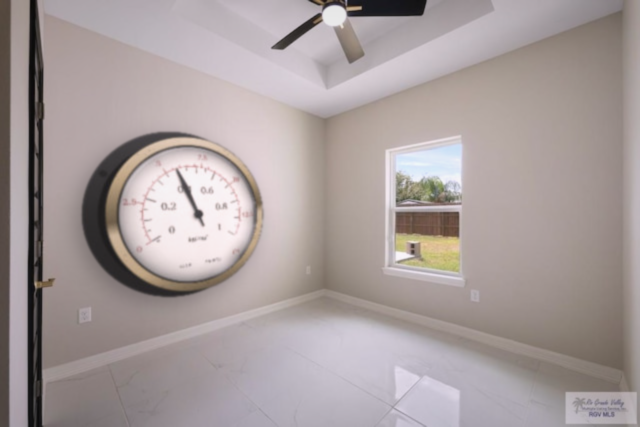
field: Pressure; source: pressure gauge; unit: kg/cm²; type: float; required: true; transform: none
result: 0.4 kg/cm²
